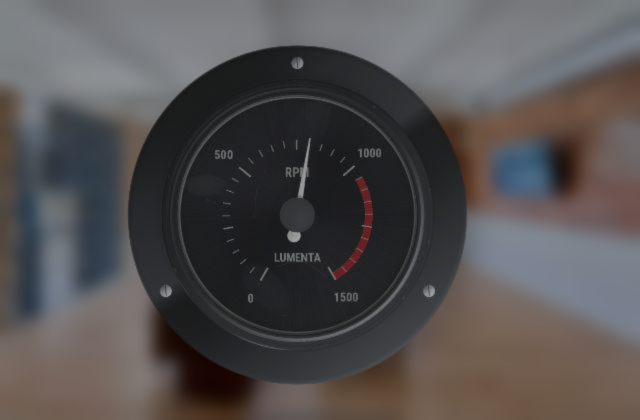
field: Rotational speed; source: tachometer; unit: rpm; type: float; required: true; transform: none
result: 800 rpm
